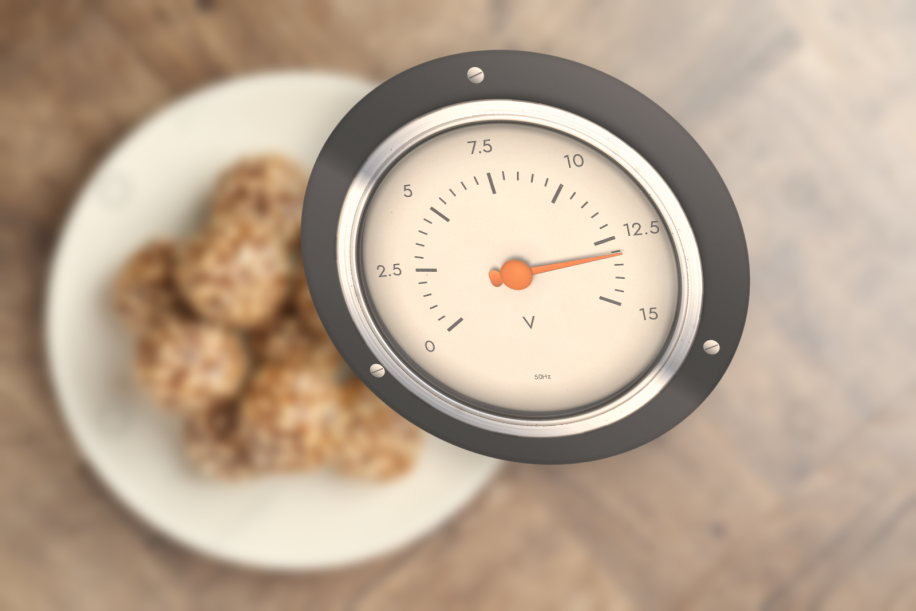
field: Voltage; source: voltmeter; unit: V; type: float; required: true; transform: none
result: 13 V
